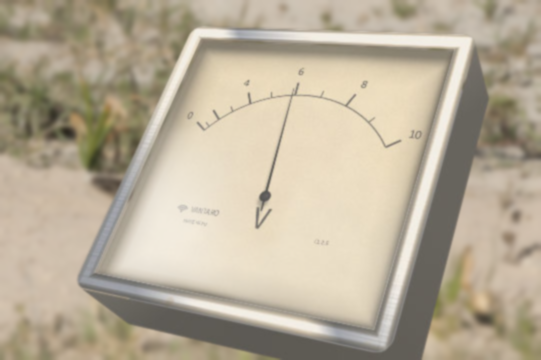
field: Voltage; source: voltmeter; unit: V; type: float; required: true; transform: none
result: 6 V
